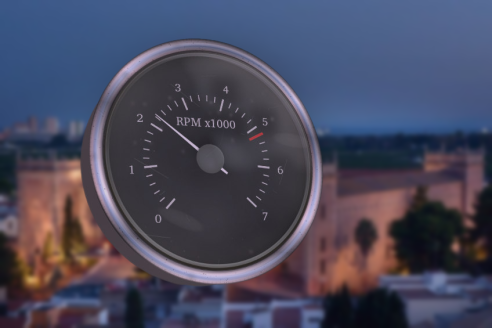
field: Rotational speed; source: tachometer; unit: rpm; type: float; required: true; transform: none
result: 2200 rpm
